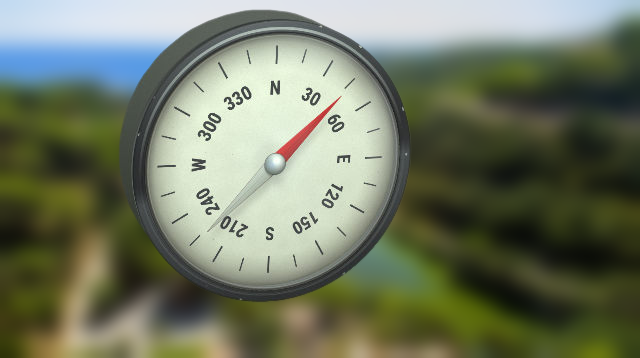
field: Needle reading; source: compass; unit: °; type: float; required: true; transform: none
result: 45 °
